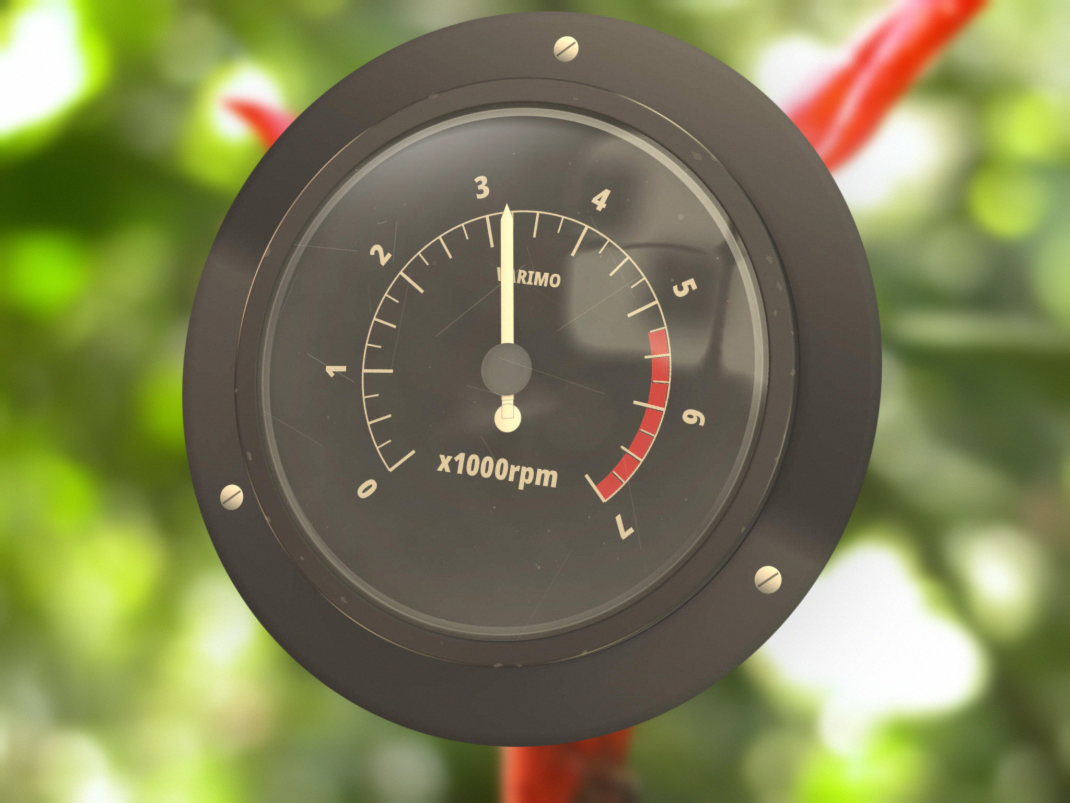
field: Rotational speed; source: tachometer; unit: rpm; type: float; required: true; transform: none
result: 3250 rpm
